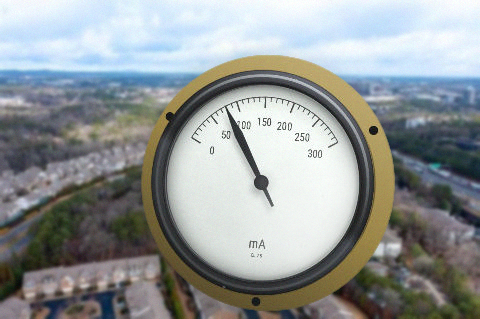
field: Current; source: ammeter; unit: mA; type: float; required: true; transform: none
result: 80 mA
